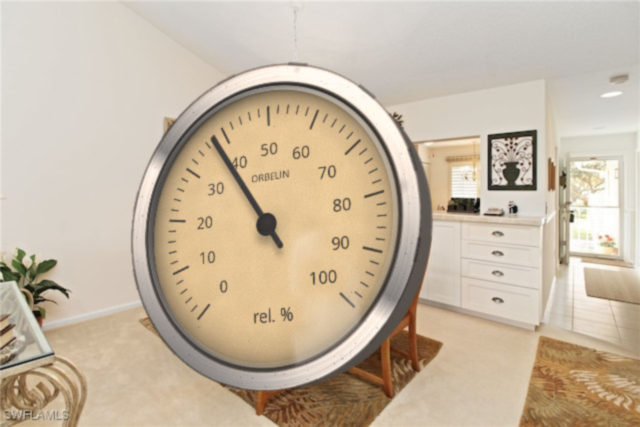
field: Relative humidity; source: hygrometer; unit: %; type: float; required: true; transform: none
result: 38 %
